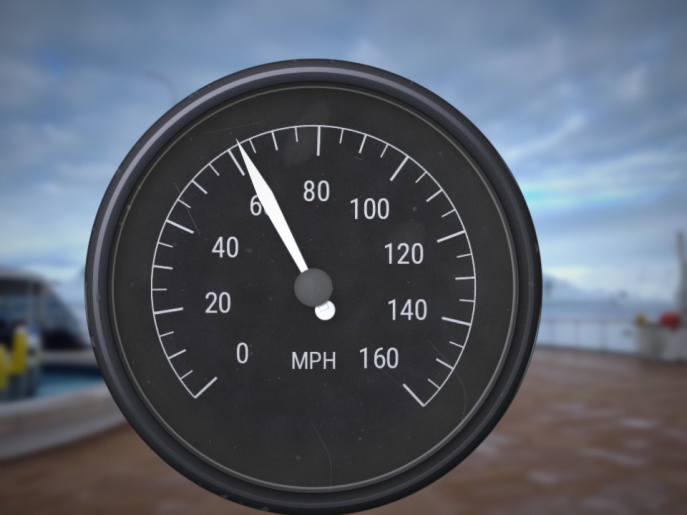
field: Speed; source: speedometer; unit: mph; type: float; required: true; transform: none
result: 62.5 mph
